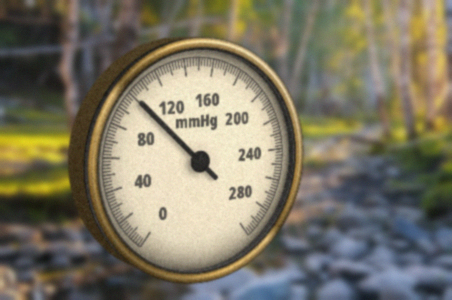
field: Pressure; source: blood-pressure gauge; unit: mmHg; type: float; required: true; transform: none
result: 100 mmHg
